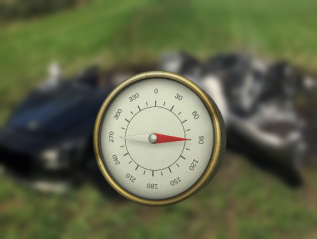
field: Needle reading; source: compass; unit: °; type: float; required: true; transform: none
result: 90 °
